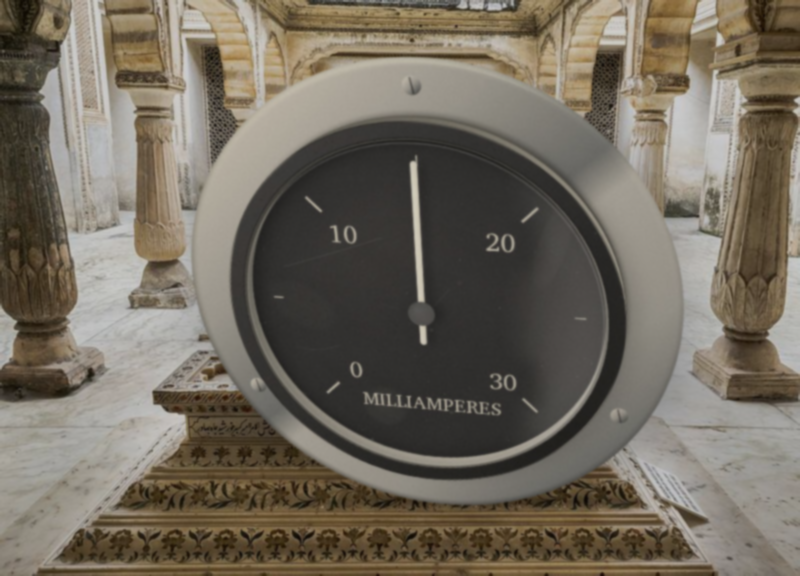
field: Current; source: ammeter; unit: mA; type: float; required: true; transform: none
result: 15 mA
